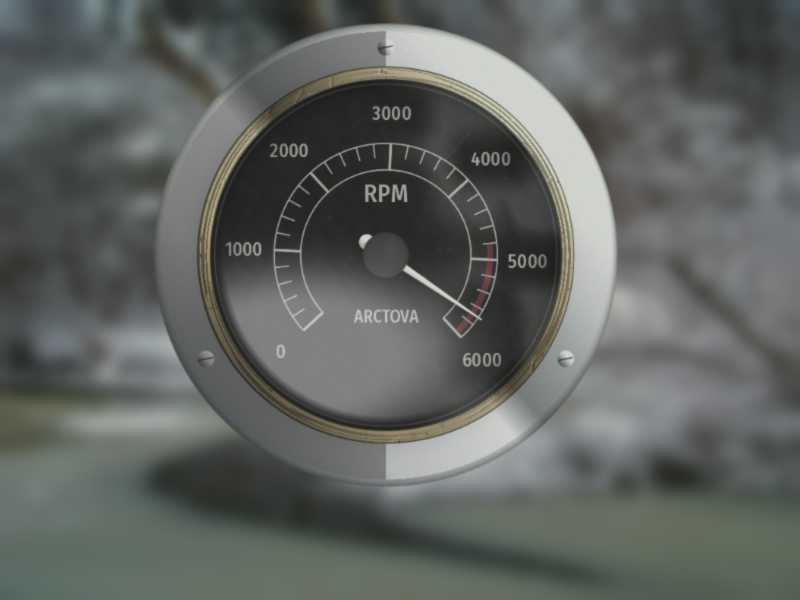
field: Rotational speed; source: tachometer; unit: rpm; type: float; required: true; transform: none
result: 5700 rpm
